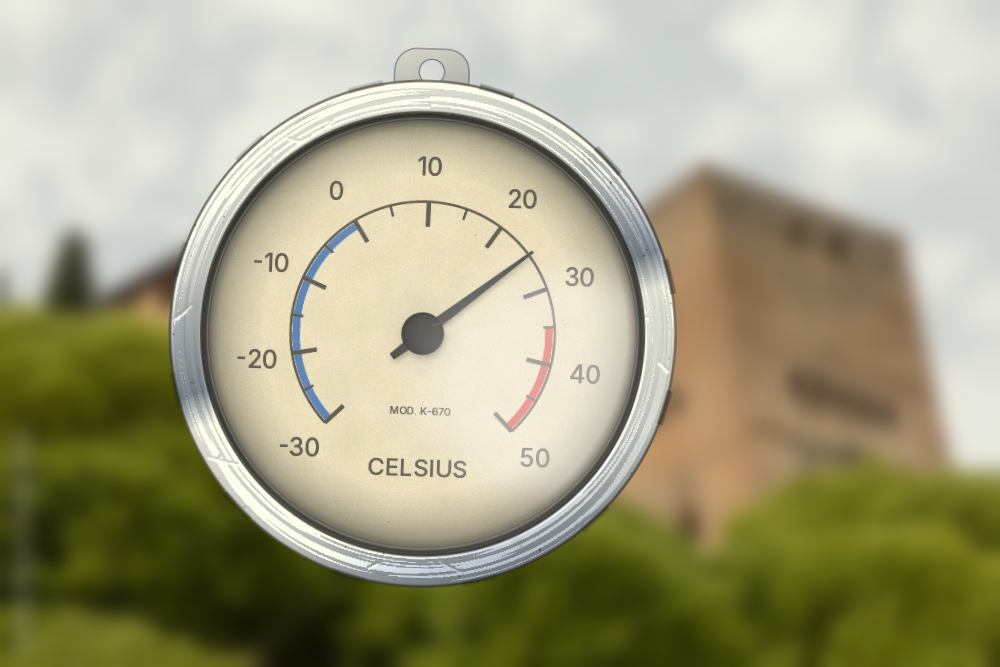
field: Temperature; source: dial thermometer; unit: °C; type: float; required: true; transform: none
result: 25 °C
